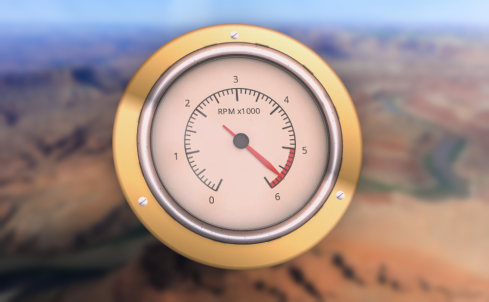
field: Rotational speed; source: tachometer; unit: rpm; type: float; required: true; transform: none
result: 5700 rpm
